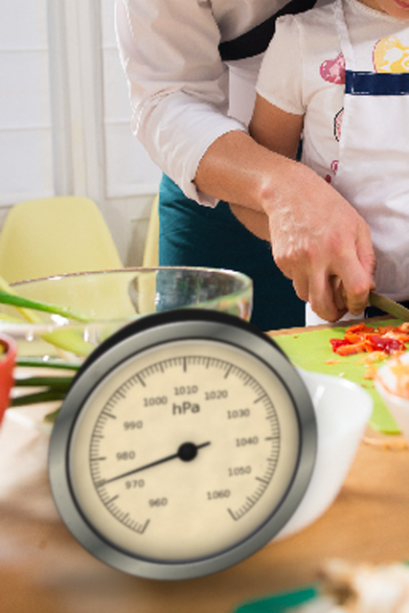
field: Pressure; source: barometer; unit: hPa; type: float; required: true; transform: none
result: 975 hPa
